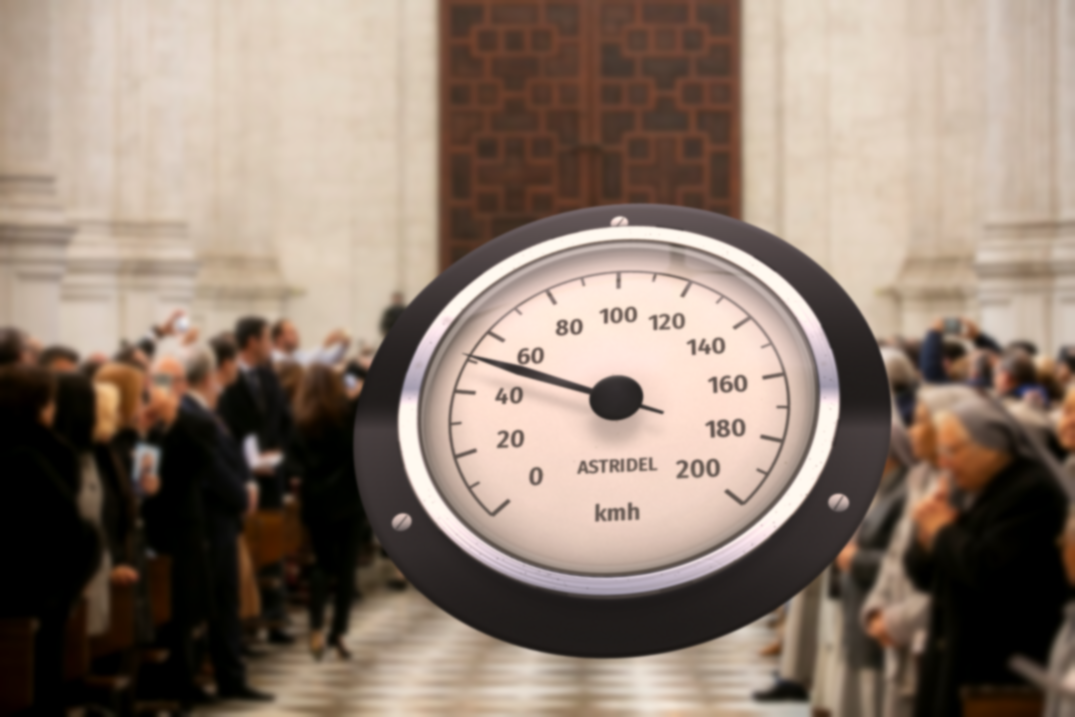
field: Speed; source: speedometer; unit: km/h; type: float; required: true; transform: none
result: 50 km/h
